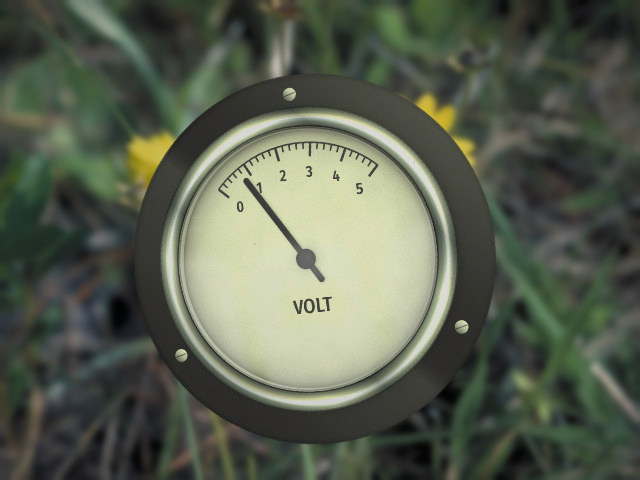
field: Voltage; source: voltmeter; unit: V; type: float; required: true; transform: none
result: 0.8 V
